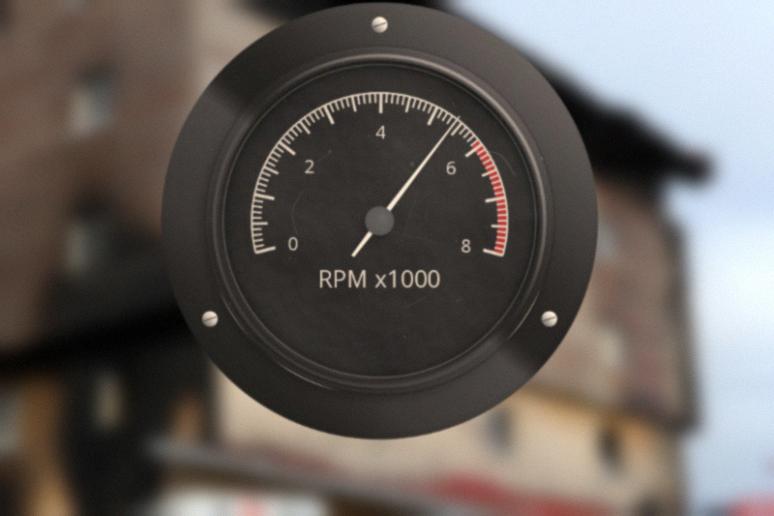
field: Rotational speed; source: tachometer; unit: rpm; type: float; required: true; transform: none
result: 5400 rpm
